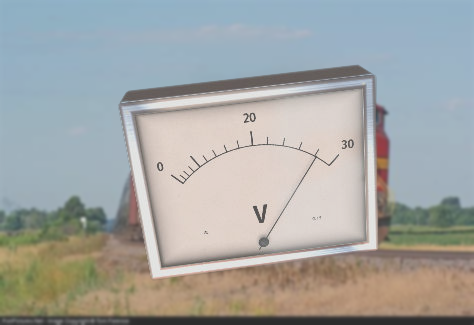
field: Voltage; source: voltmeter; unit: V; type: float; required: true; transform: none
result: 28 V
